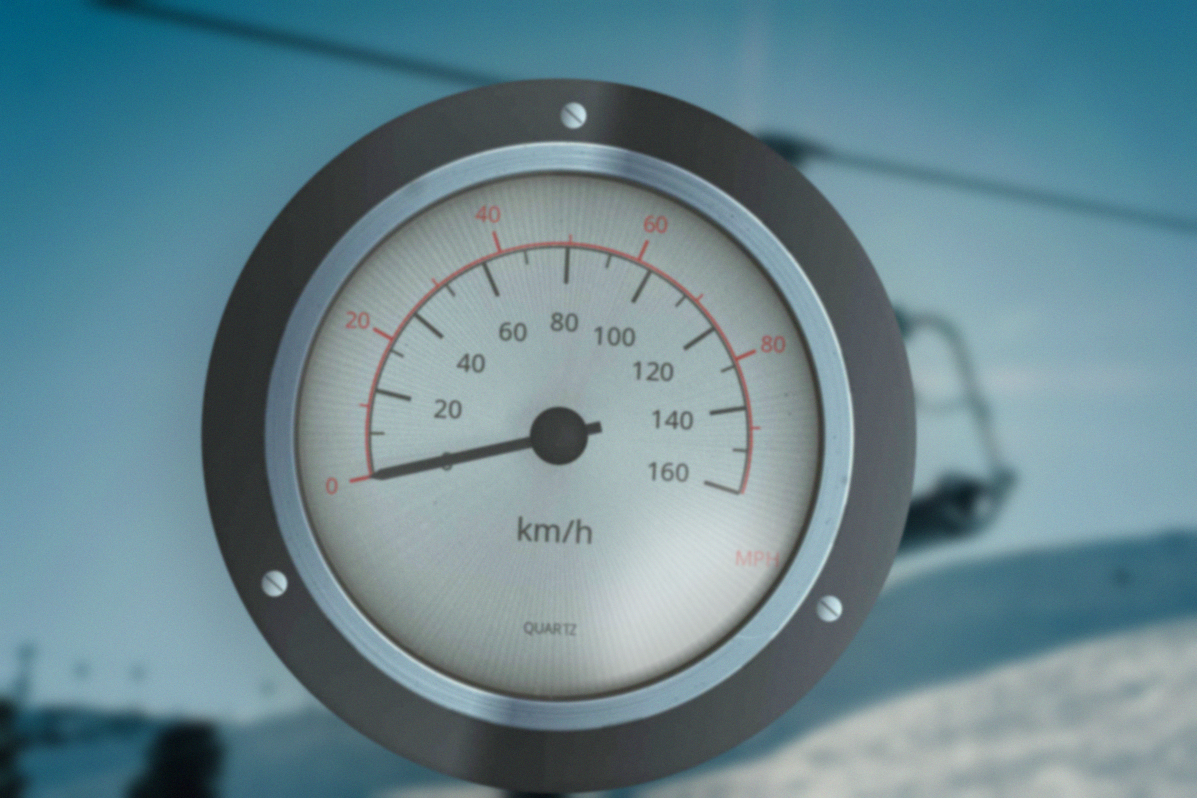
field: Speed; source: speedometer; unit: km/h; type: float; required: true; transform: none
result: 0 km/h
